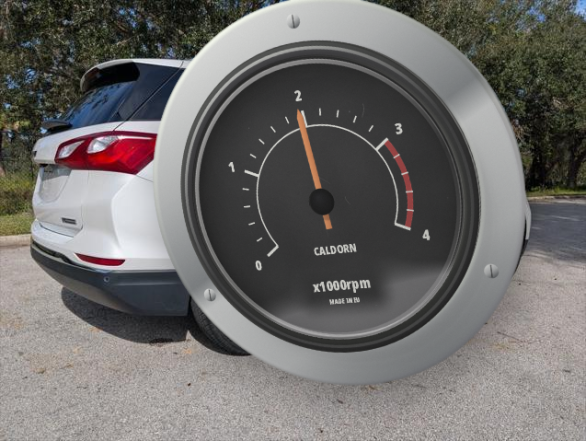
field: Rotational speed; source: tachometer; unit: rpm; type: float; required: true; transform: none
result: 2000 rpm
